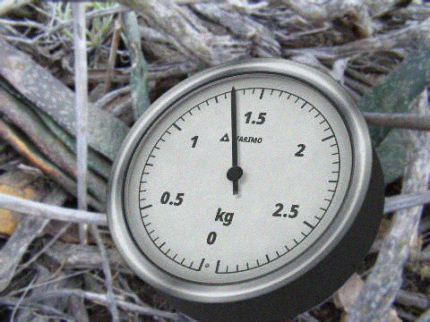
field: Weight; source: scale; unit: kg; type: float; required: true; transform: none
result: 1.35 kg
